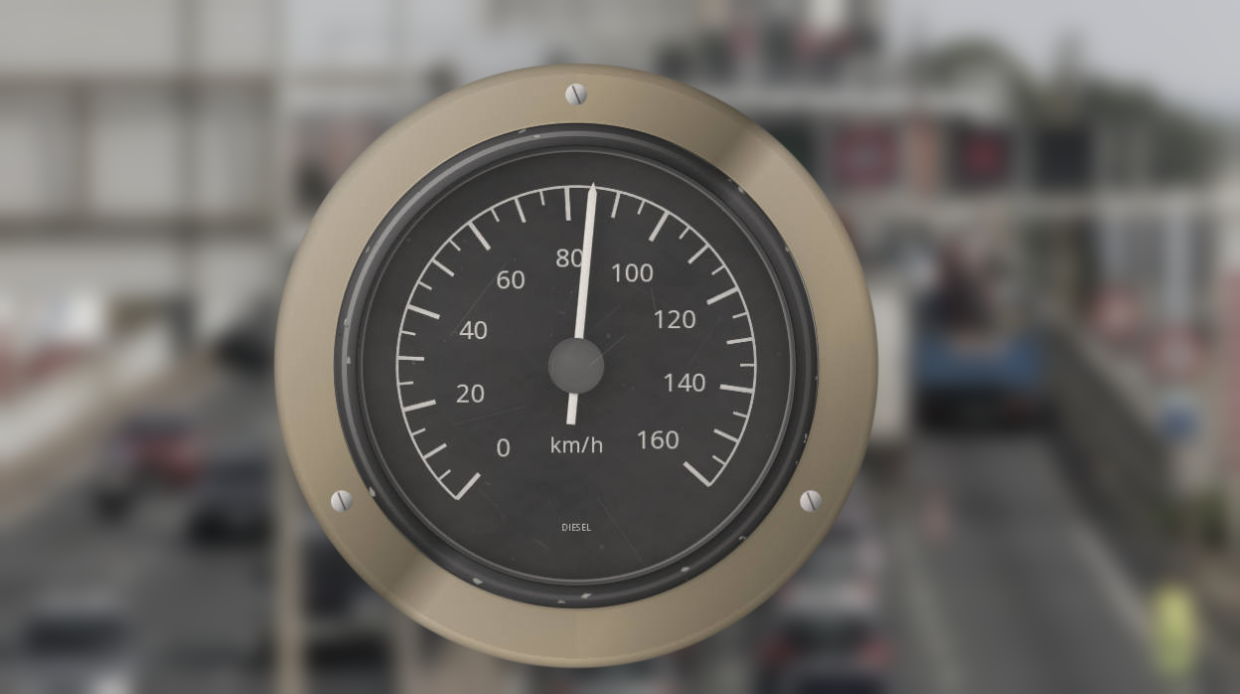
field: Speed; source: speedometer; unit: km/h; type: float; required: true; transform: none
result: 85 km/h
